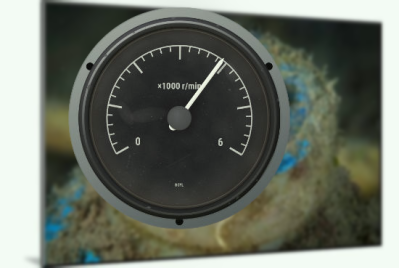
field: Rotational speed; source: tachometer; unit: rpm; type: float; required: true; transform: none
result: 3900 rpm
